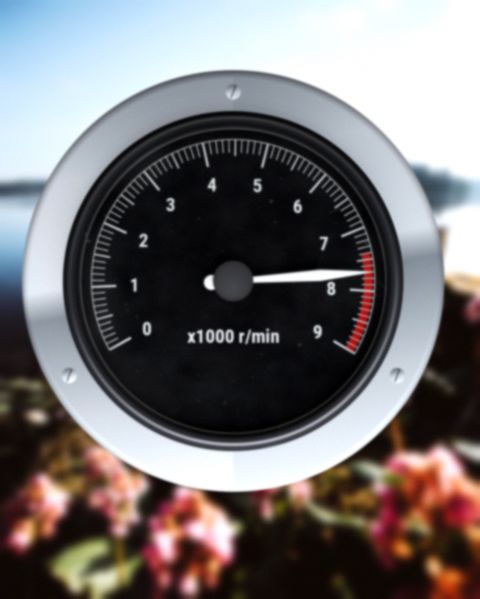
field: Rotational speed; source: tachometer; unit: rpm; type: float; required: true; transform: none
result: 7700 rpm
